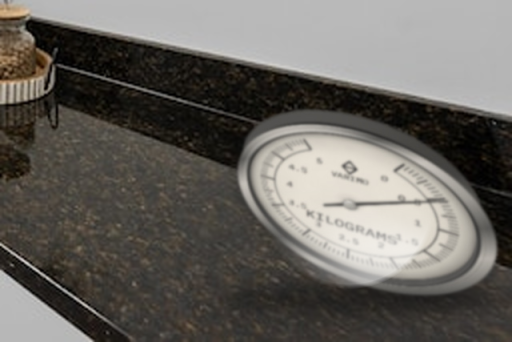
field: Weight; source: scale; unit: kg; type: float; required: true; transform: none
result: 0.5 kg
